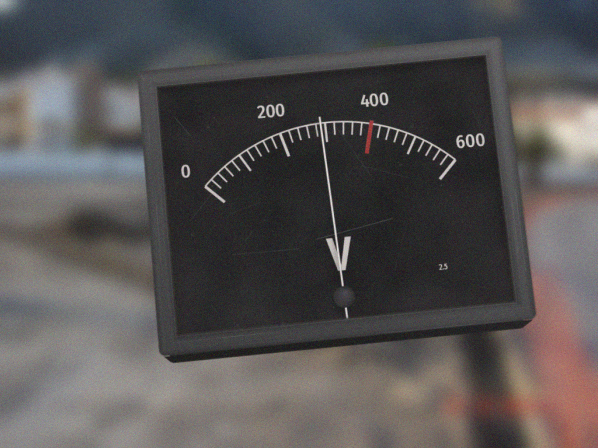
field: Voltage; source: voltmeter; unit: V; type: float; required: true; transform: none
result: 290 V
